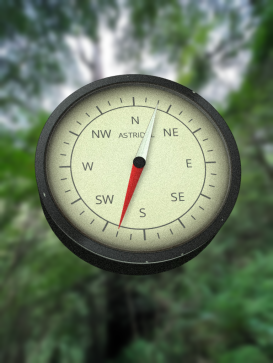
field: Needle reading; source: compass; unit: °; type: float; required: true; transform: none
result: 200 °
